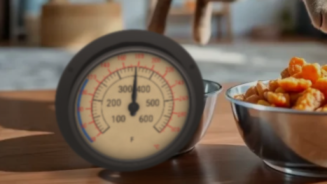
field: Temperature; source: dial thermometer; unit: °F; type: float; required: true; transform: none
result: 350 °F
